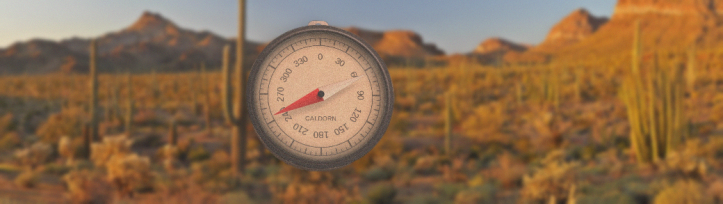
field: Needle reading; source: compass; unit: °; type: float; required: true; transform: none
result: 245 °
